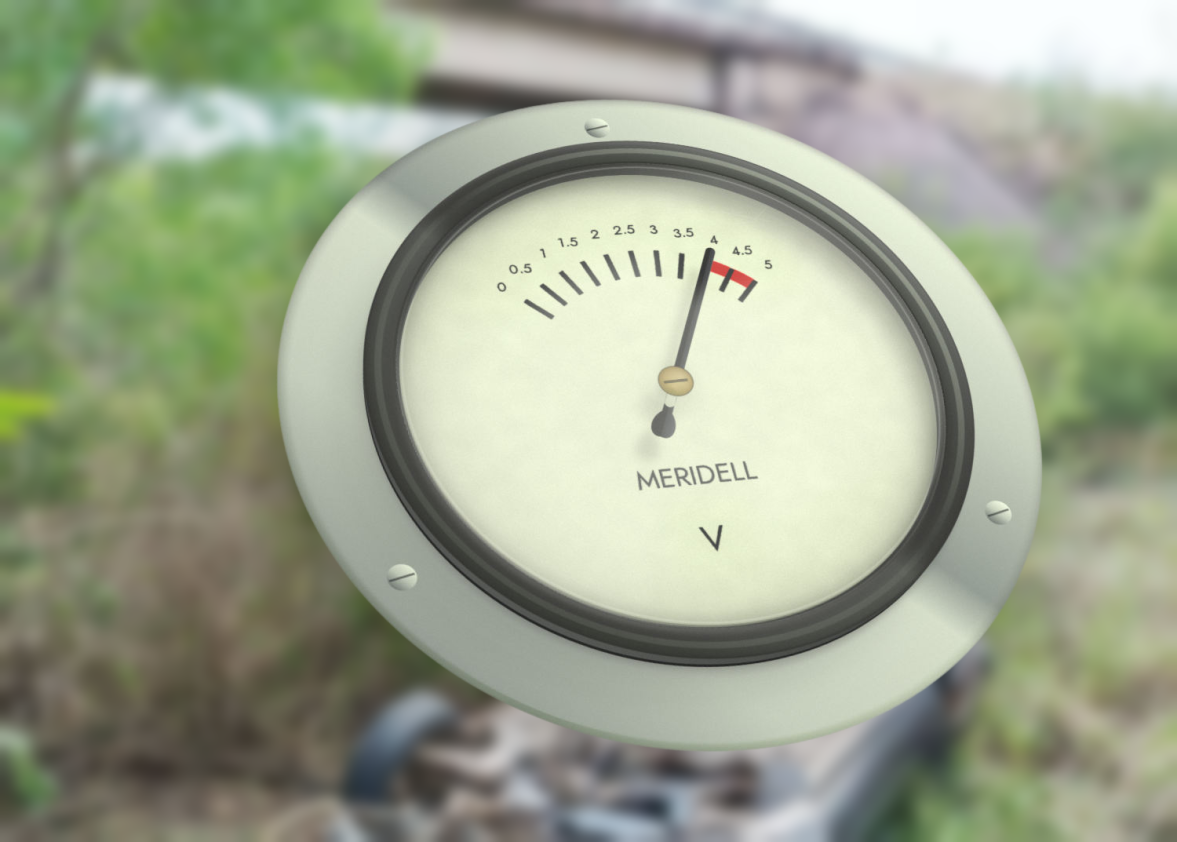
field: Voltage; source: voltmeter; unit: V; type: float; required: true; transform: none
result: 4 V
